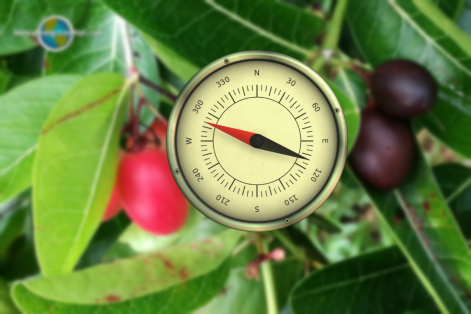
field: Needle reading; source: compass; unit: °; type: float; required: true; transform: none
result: 290 °
